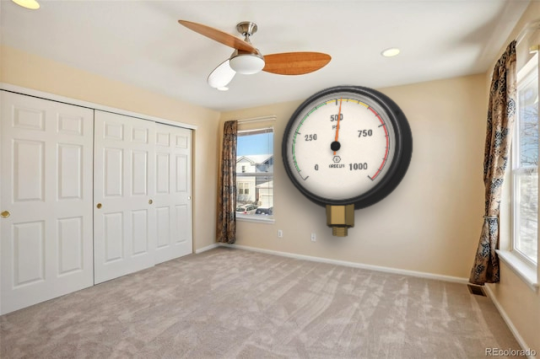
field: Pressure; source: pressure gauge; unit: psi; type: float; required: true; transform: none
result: 525 psi
